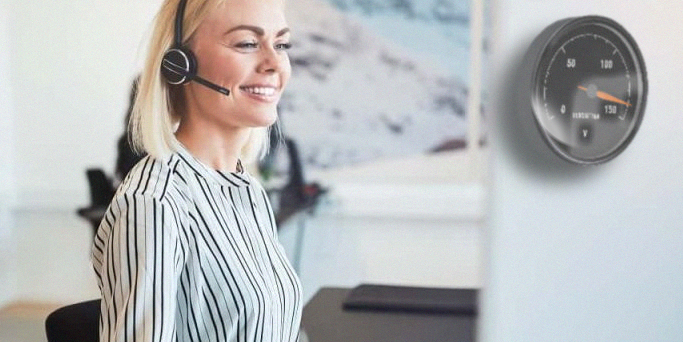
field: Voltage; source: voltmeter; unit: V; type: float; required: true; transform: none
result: 140 V
